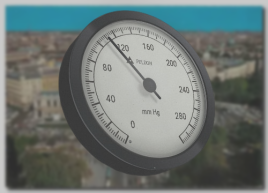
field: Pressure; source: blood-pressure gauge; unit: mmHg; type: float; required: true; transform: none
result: 110 mmHg
